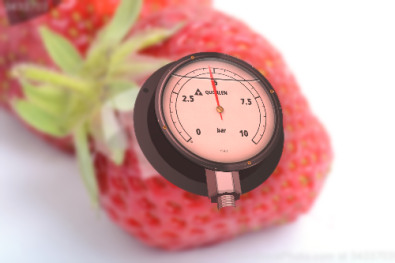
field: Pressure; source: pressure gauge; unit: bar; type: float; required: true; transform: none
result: 4.75 bar
